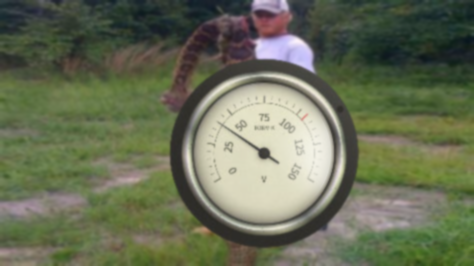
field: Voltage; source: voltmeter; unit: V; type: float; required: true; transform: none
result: 40 V
